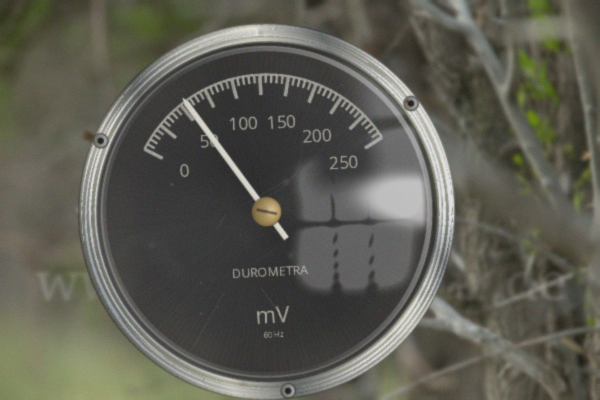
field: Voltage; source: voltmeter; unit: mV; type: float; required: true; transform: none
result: 55 mV
